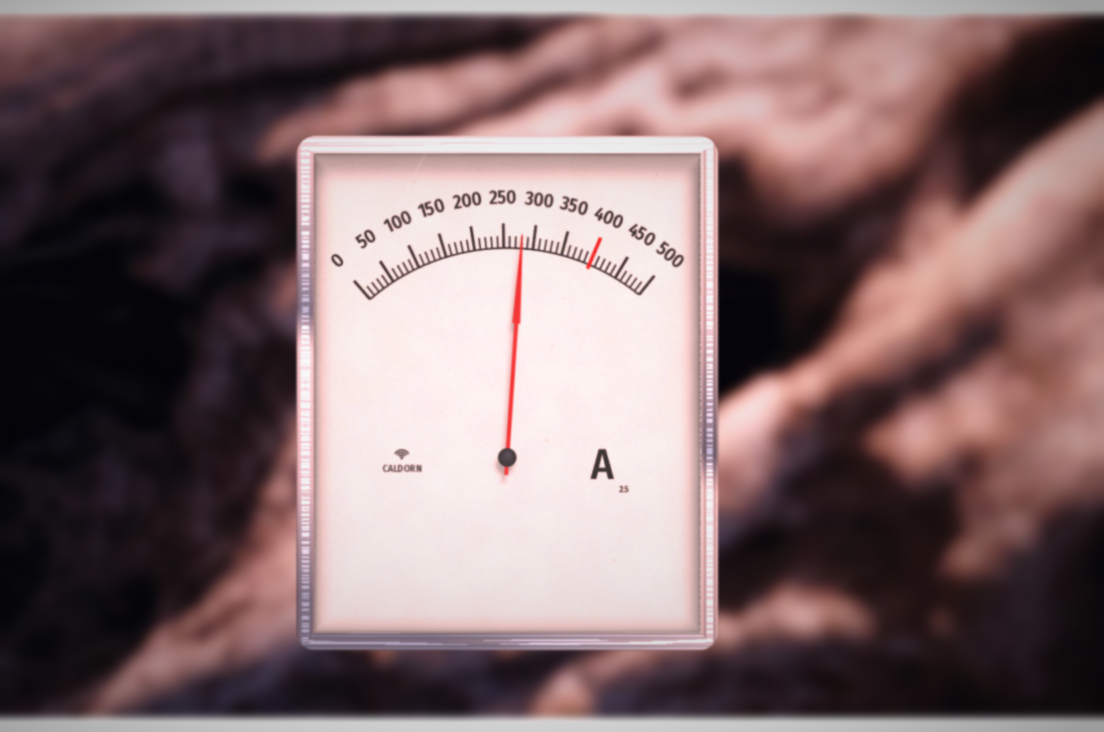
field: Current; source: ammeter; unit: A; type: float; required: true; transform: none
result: 280 A
